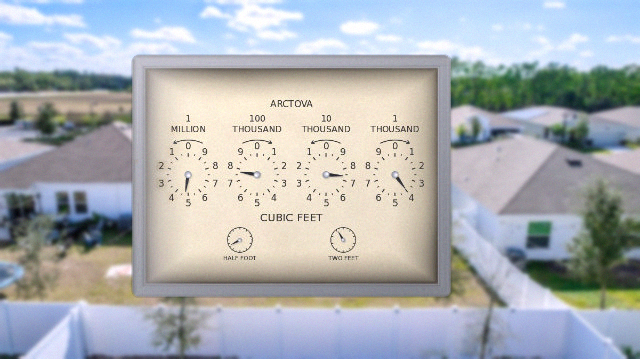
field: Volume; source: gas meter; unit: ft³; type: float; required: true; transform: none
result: 477400 ft³
